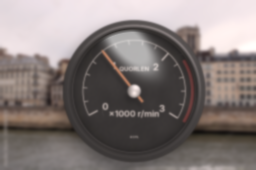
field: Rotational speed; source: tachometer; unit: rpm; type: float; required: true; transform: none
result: 1000 rpm
